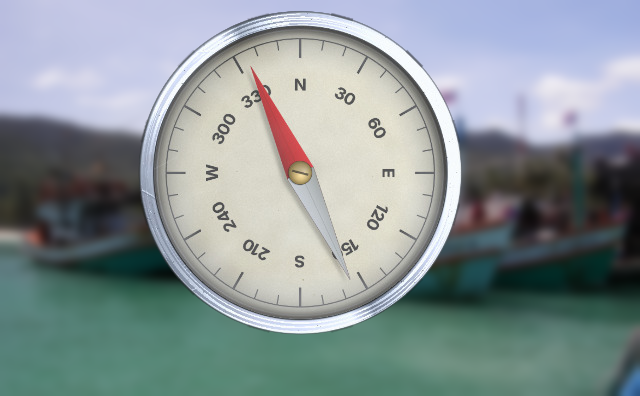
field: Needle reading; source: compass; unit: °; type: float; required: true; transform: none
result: 335 °
